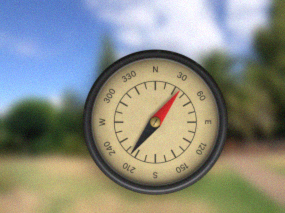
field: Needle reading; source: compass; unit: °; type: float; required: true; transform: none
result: 37.5 °
